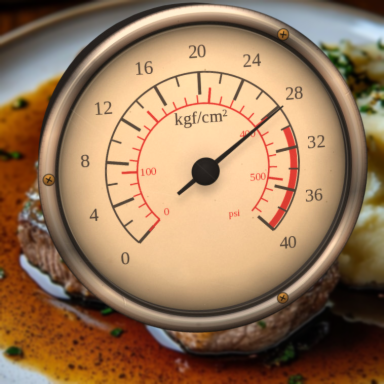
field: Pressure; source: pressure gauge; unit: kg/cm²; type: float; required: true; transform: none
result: 28 kg/cm²
